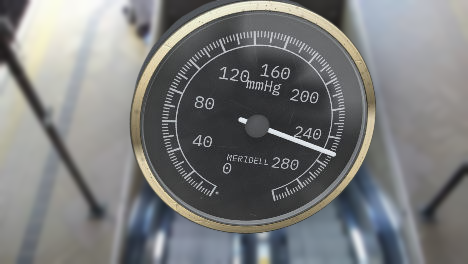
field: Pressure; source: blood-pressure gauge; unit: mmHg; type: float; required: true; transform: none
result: 250 mmHg
